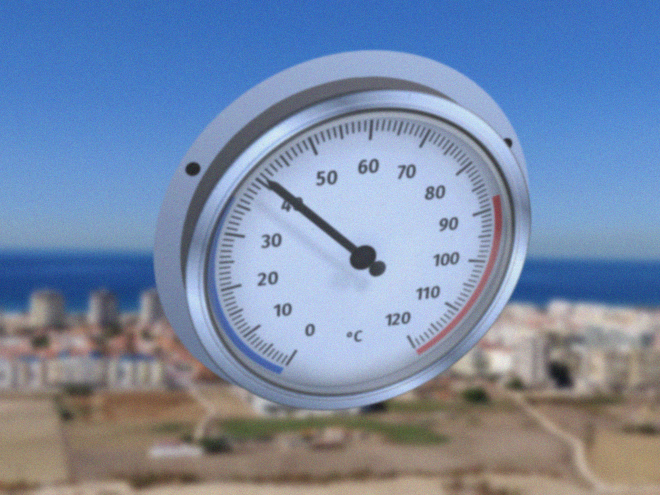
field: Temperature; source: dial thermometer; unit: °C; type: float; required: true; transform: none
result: 41 °C
